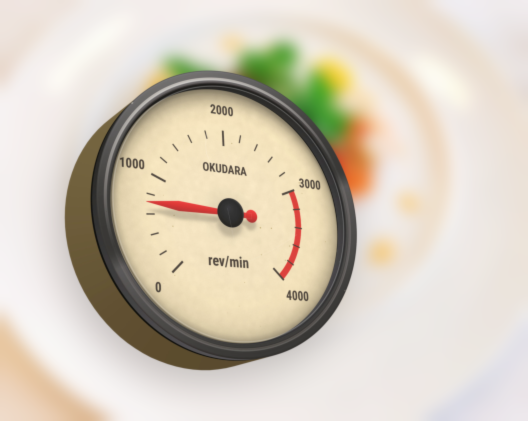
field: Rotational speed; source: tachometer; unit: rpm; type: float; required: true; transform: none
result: 700 rpm
